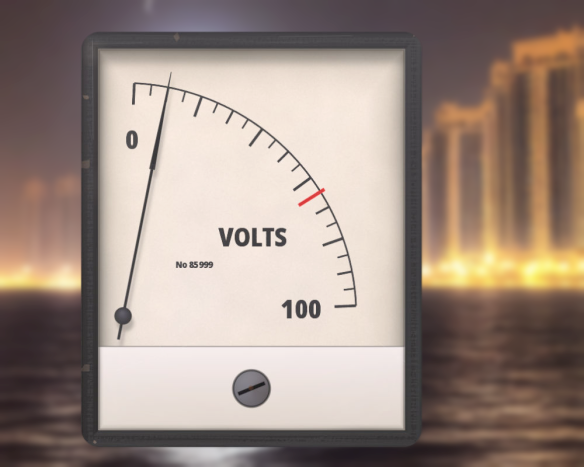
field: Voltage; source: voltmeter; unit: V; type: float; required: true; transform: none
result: 10 V
